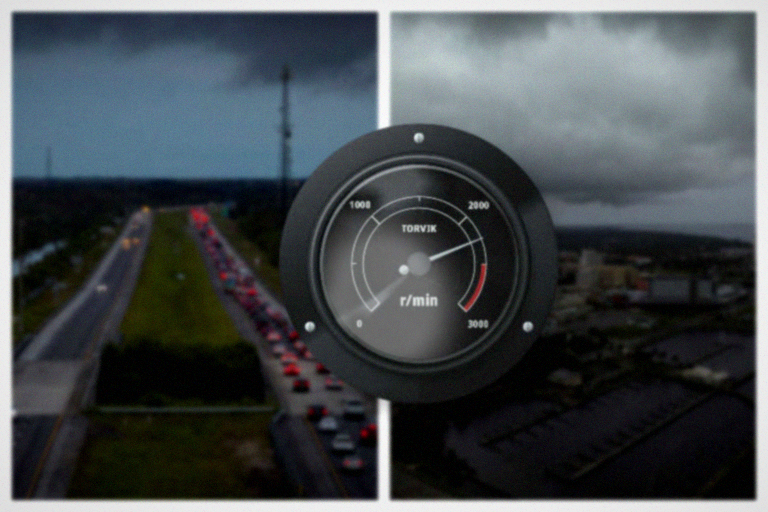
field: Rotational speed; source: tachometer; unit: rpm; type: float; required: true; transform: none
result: 2250 rpm
